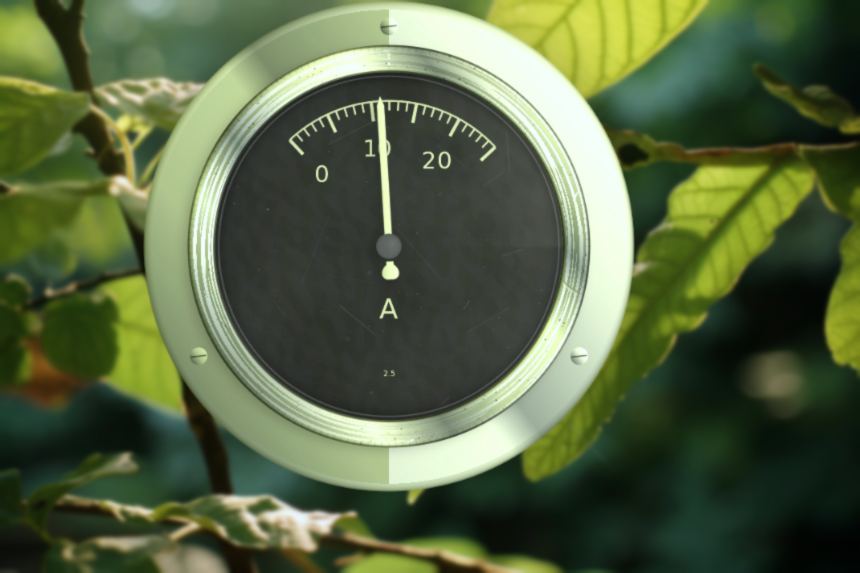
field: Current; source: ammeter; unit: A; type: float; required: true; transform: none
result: 11 A
